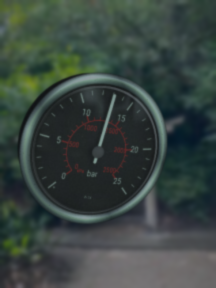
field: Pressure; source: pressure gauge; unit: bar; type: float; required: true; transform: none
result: 13 bar
